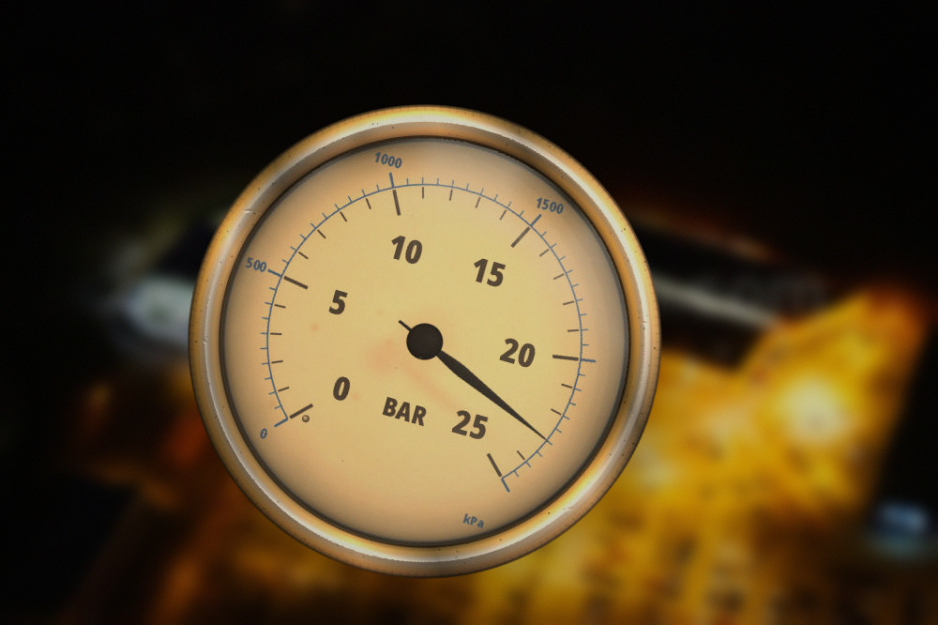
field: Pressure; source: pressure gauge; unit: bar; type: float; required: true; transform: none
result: 23 bar
